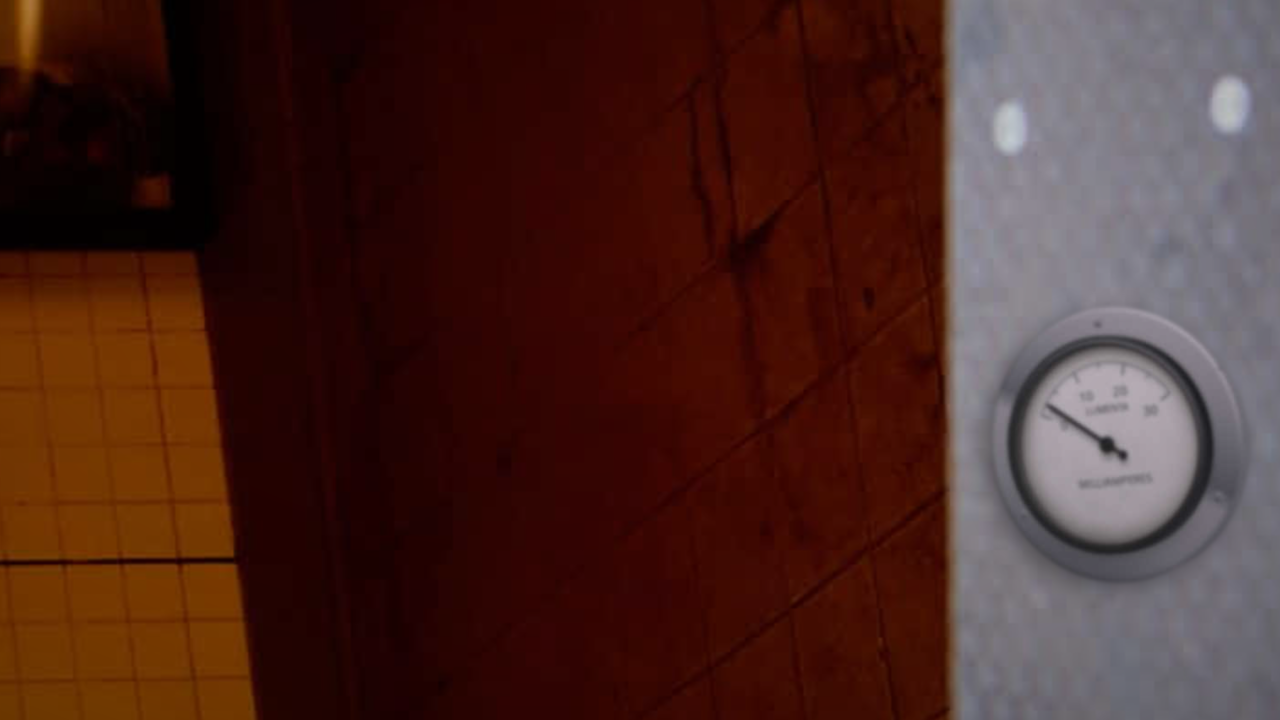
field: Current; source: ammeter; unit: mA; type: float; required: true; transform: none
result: 2.5 mA
